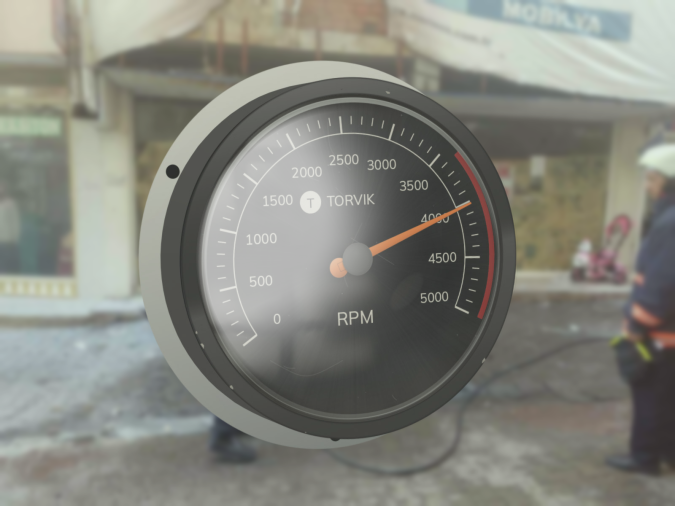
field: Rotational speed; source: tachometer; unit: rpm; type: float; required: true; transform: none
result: 4000 rpm
